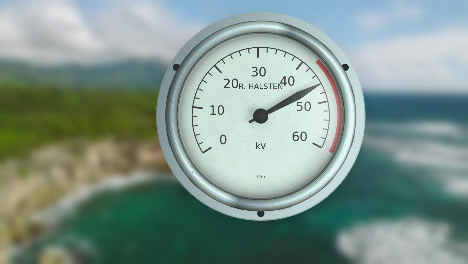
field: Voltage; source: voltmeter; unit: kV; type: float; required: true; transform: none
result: 46 kV
